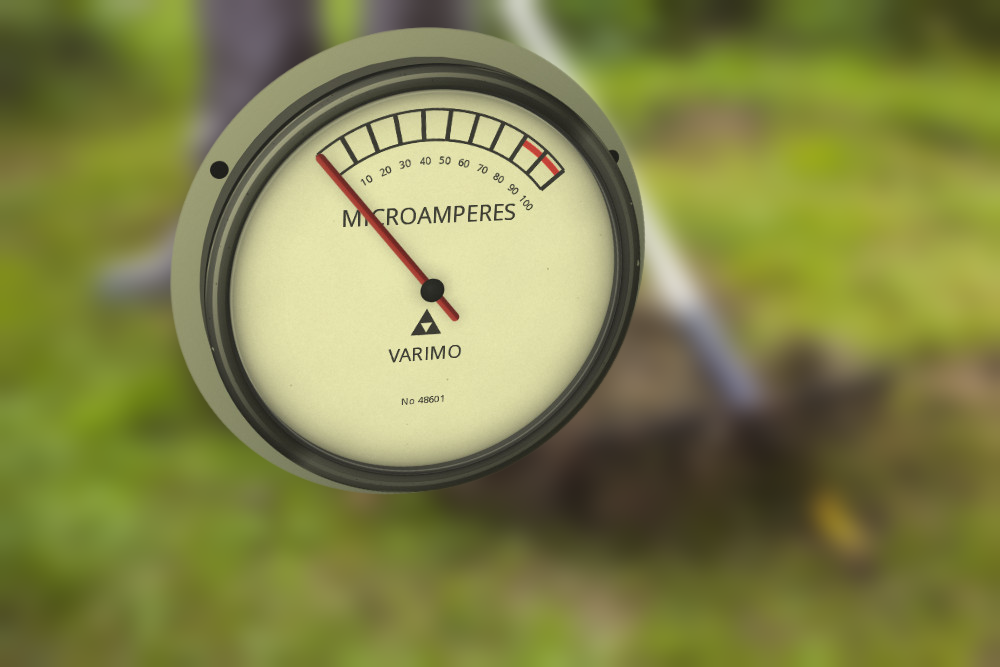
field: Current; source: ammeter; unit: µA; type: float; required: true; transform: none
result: 0 µA
